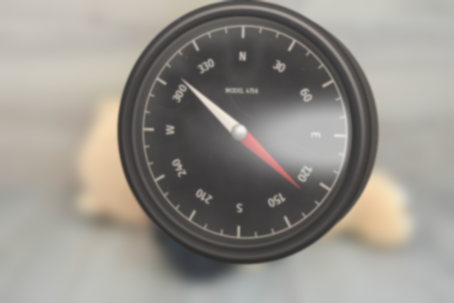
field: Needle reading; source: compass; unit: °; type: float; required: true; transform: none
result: 130 °
